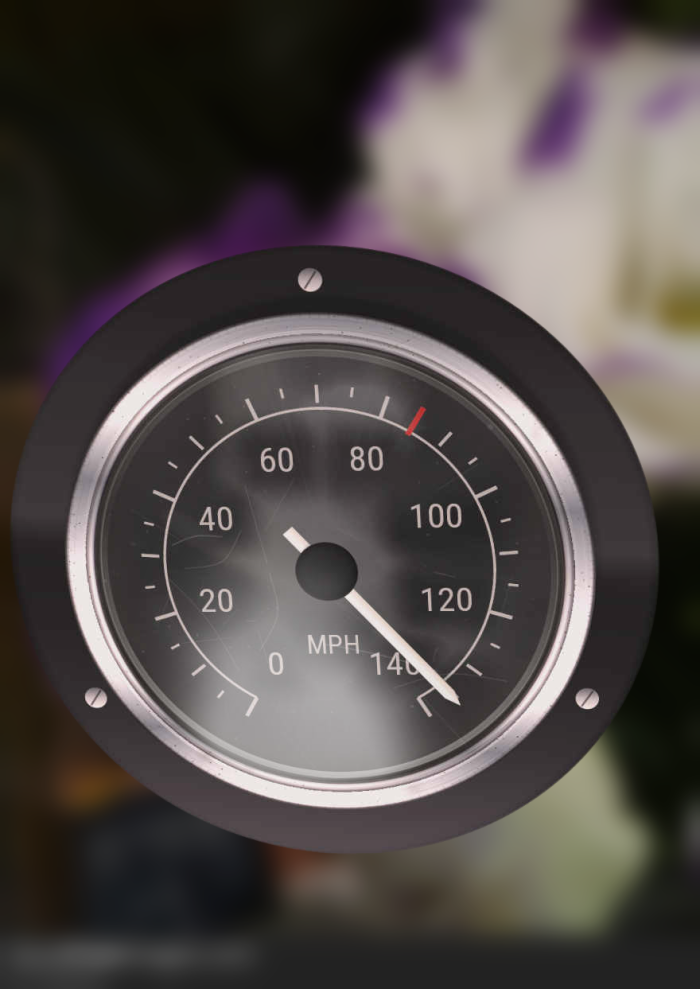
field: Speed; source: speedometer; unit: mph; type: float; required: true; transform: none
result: 135 mph
